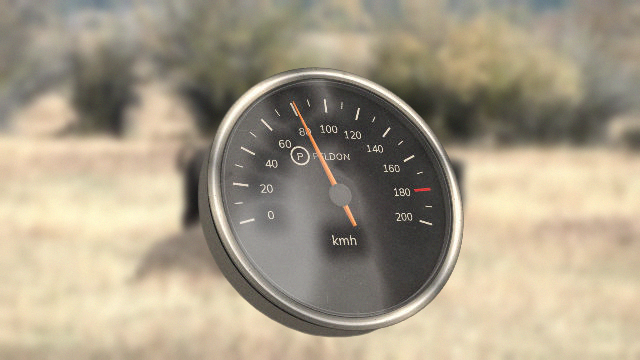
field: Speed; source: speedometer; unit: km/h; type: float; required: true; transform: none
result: 80 km/h
